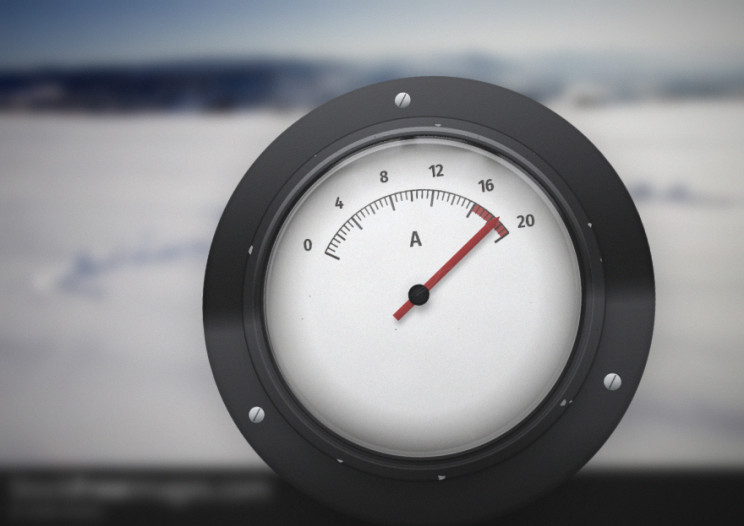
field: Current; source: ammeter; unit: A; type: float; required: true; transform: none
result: 18.5 A
